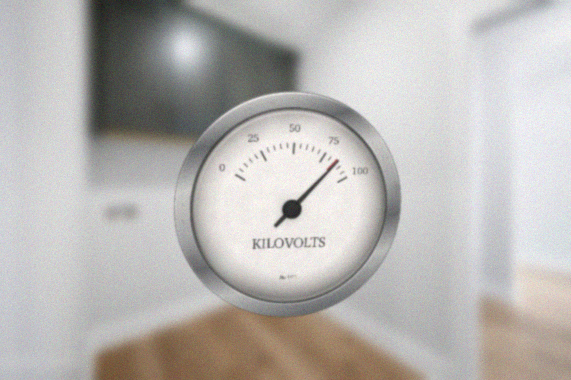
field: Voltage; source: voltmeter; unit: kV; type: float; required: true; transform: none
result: 85 kV
